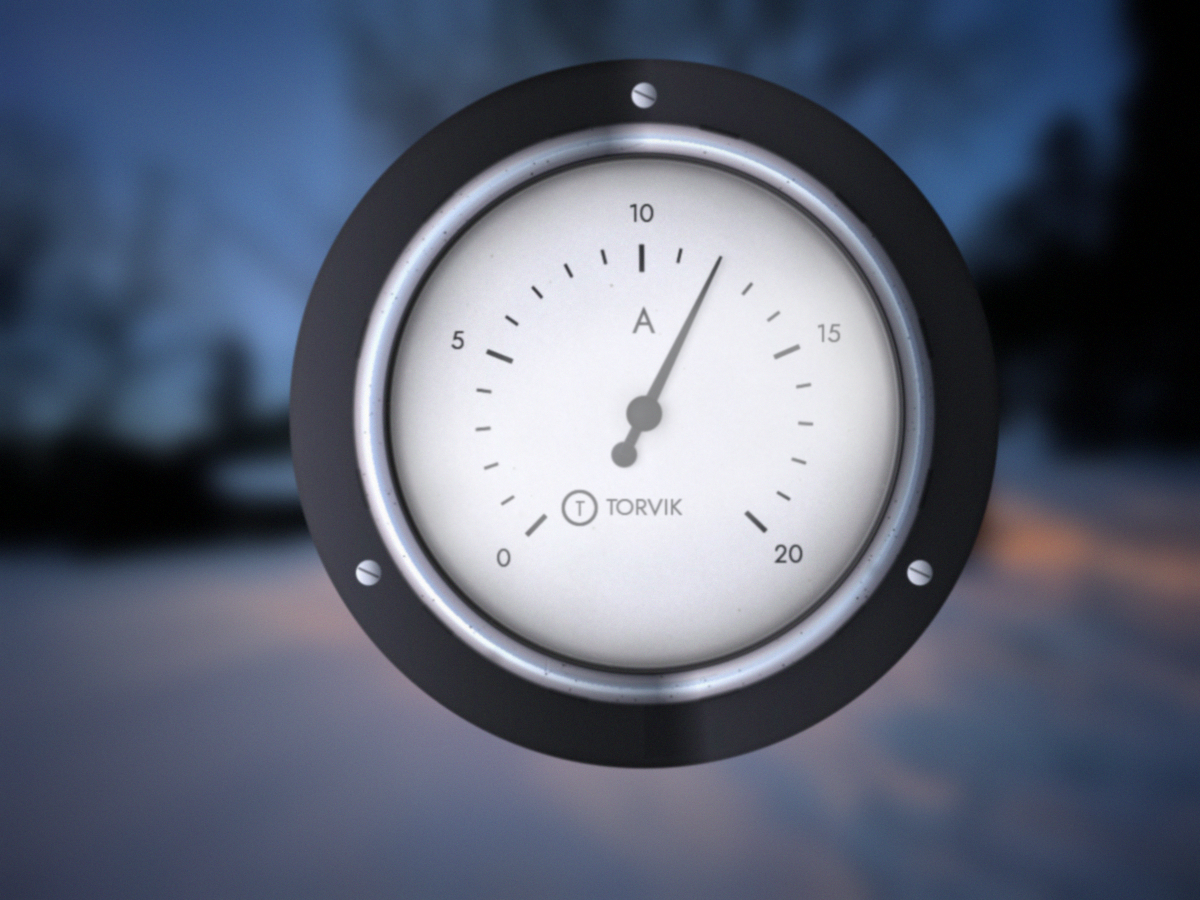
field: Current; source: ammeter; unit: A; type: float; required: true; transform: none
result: 12 A
